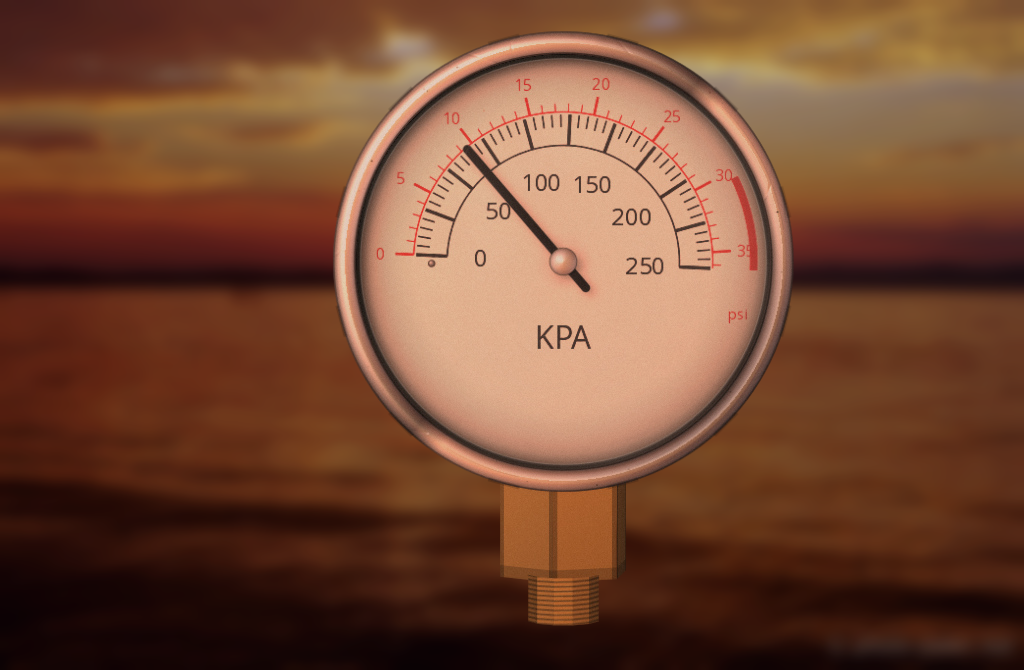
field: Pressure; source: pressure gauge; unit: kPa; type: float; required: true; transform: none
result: 65 kPa
